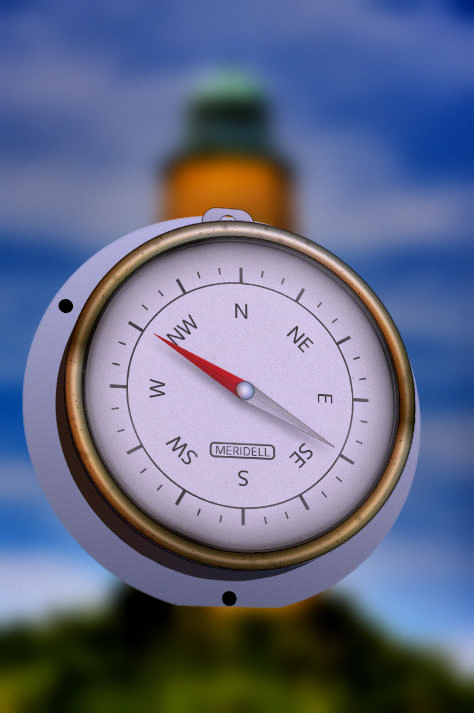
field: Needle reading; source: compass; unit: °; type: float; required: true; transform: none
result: 300 °
